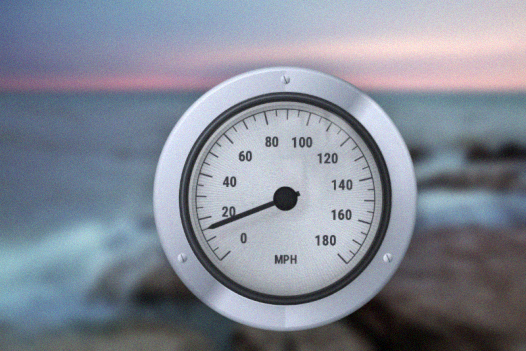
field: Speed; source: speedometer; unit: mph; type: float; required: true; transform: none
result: 15 mph
